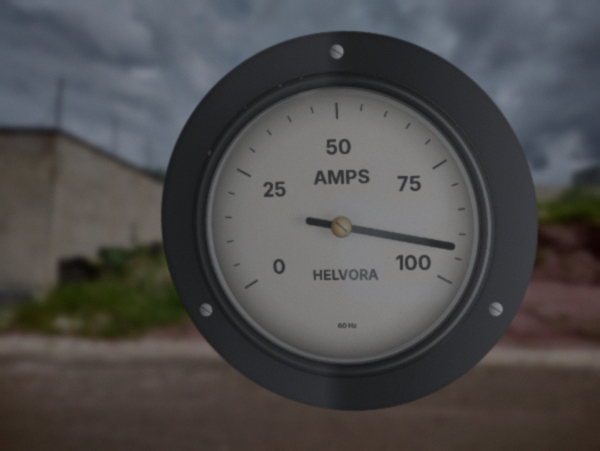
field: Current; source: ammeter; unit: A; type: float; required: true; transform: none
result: 92.5 A
